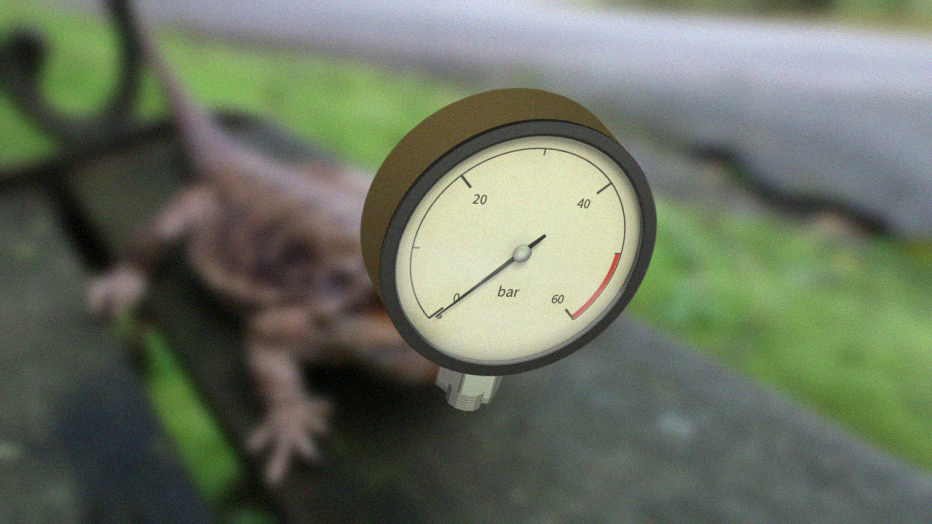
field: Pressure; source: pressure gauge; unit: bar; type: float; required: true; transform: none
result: 0 bar
